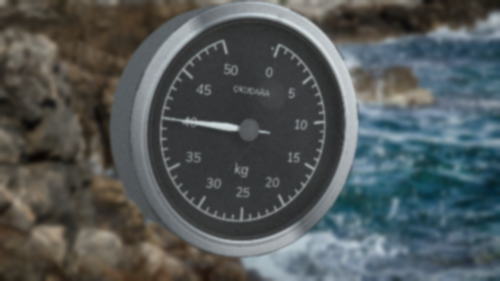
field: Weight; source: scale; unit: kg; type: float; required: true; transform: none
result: 40 kg
